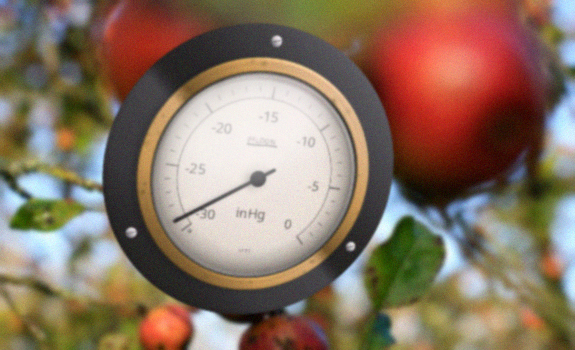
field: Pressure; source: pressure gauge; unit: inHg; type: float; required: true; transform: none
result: -29 inHg
